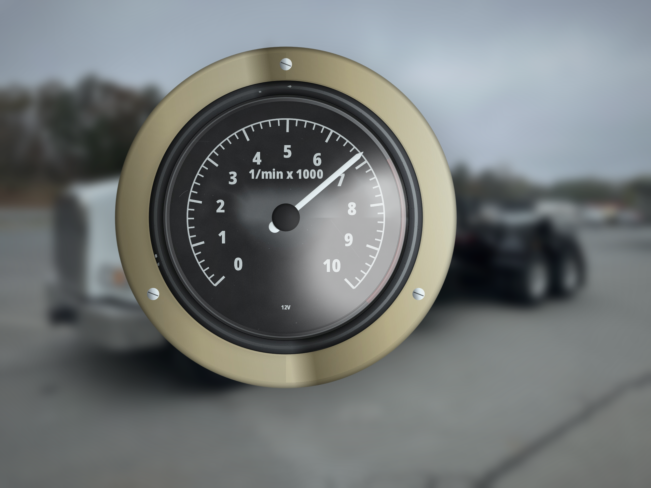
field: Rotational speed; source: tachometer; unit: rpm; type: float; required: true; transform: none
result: 6800 rpm
